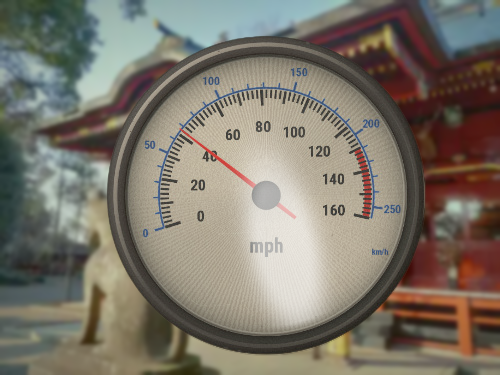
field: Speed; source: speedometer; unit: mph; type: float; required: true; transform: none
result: 42 mph
